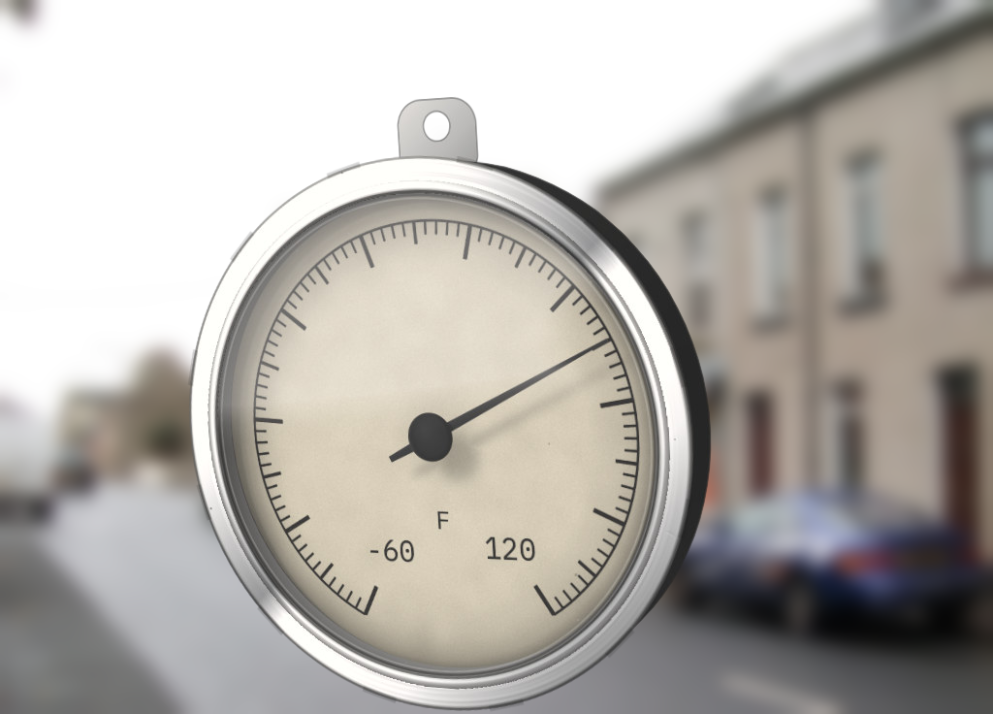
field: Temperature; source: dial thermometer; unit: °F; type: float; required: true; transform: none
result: 70 °F
